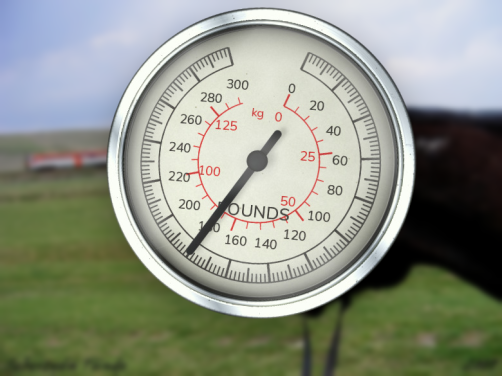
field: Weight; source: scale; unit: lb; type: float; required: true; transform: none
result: 180 lb
